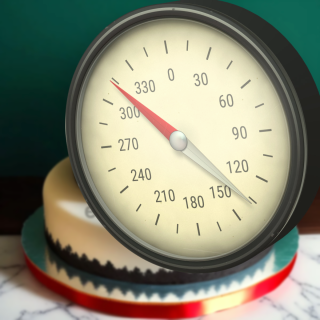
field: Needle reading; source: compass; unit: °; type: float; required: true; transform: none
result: 315 °
